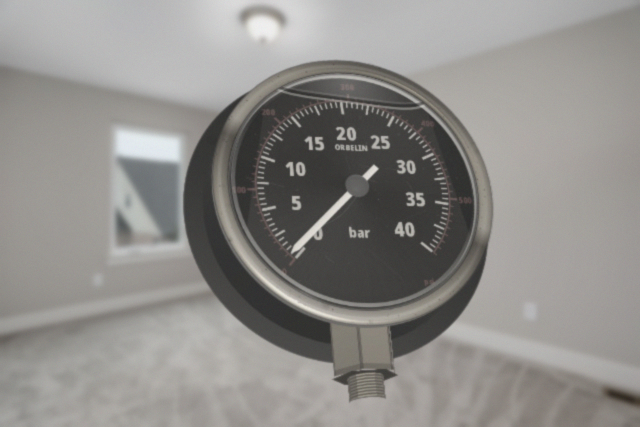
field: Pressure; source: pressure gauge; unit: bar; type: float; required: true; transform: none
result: 0.5 bar
